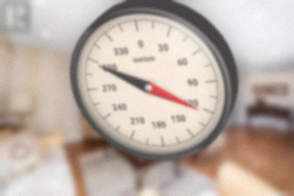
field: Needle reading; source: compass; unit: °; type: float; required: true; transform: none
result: 120 °
